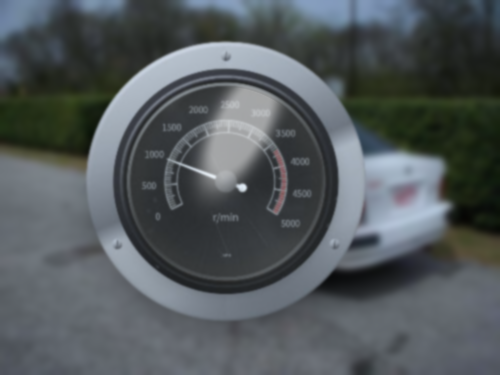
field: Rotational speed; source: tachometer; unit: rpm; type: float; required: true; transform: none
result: 1000 rpm
